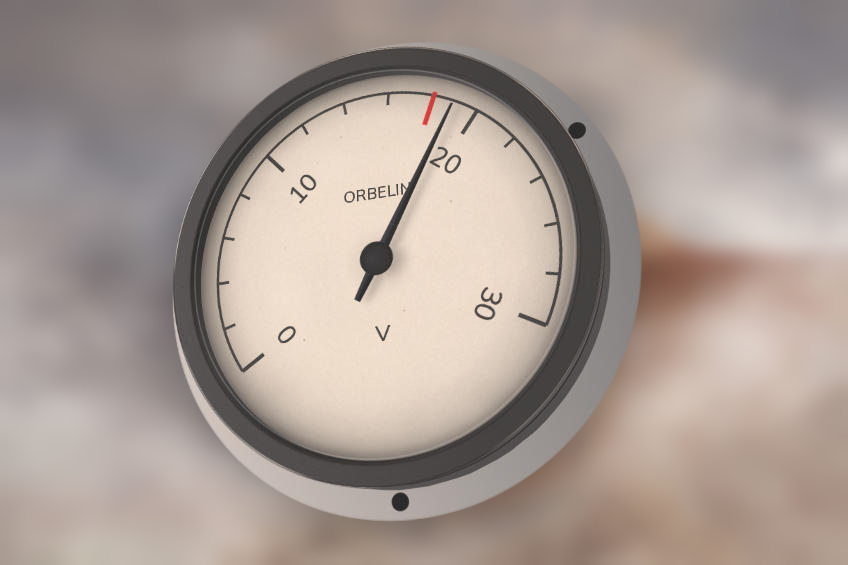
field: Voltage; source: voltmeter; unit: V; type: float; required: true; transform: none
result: 19 V
